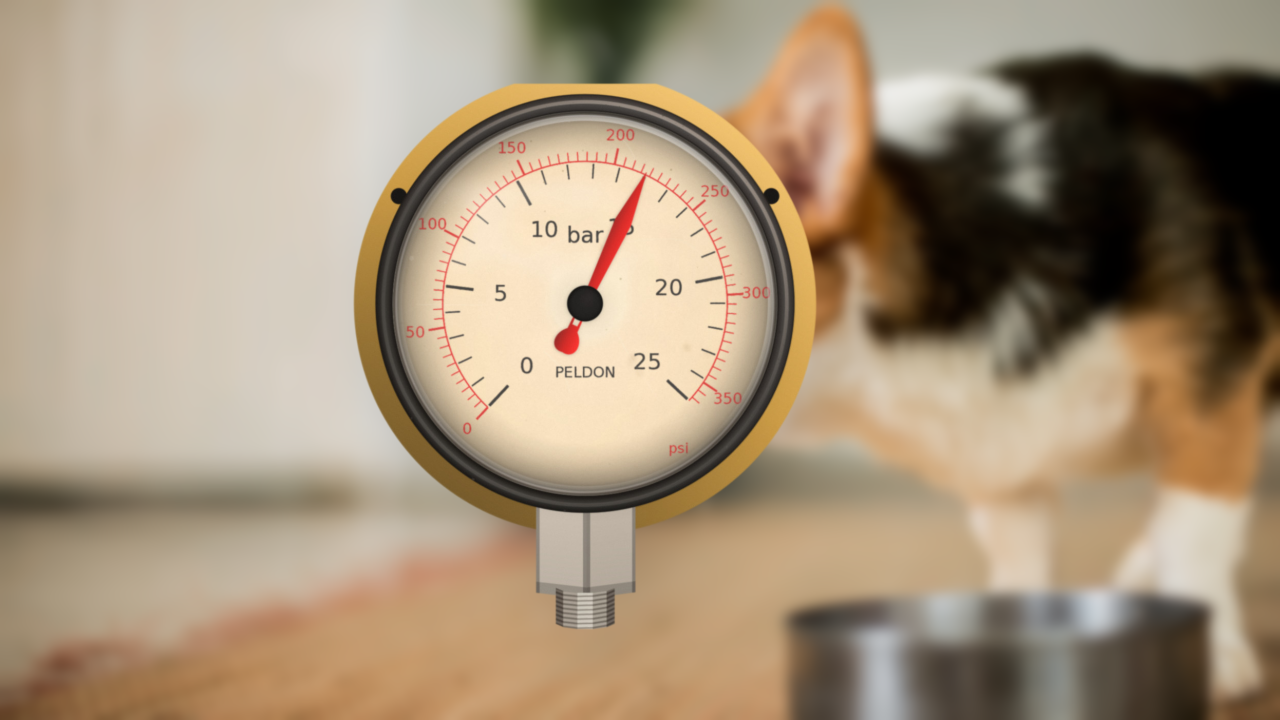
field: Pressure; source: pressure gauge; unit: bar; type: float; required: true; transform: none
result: 15 bar
